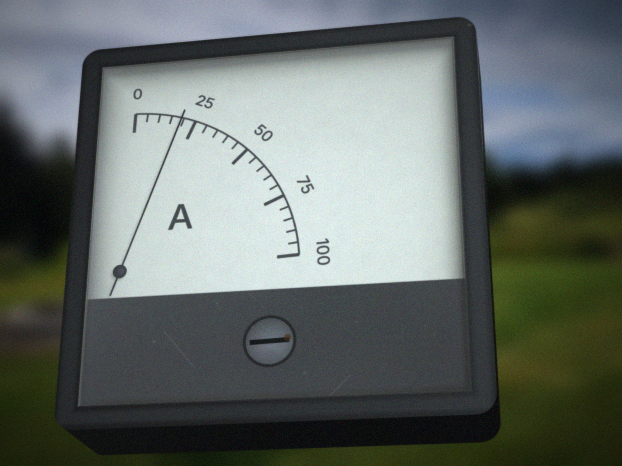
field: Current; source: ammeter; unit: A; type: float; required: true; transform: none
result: 20 A
